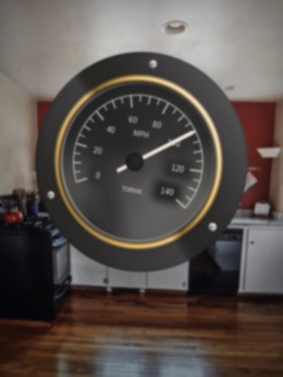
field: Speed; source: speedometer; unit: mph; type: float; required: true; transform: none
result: 100 mph
